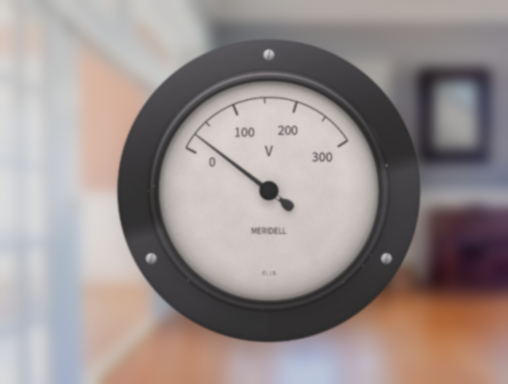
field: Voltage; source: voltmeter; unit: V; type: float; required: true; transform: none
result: 25 V
